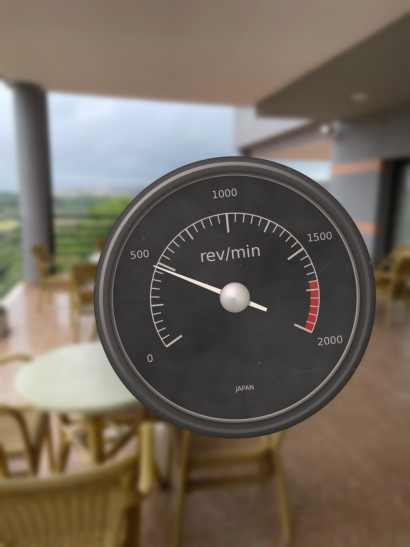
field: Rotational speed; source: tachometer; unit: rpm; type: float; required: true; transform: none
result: 475 rpm
